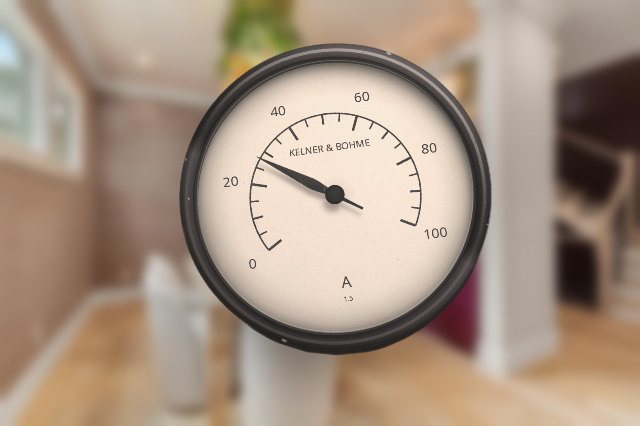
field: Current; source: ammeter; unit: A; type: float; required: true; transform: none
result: 27.5 A
